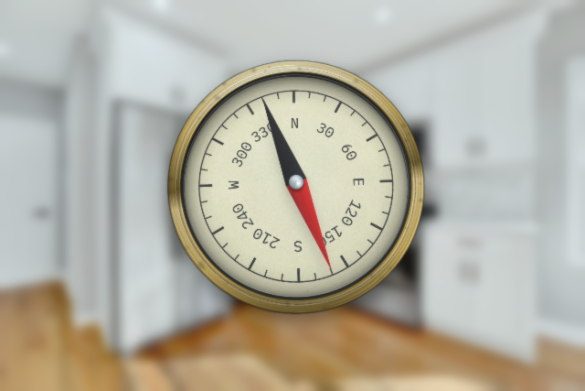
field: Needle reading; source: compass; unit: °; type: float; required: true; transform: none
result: 160 °
